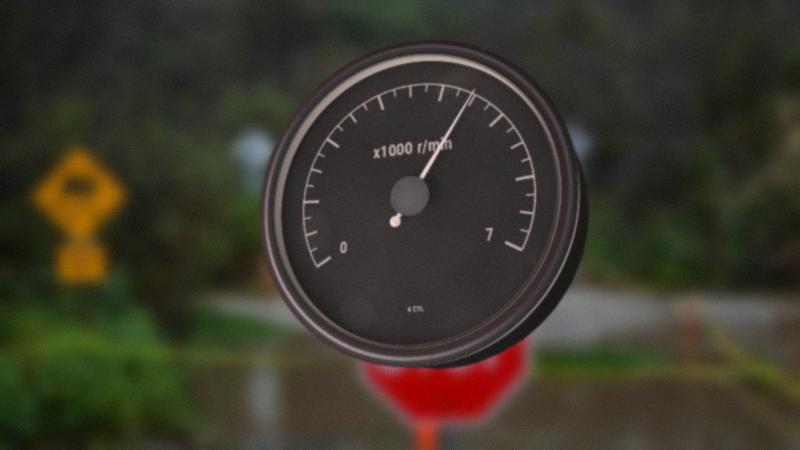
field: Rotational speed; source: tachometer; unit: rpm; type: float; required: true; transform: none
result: 4500 rpm
